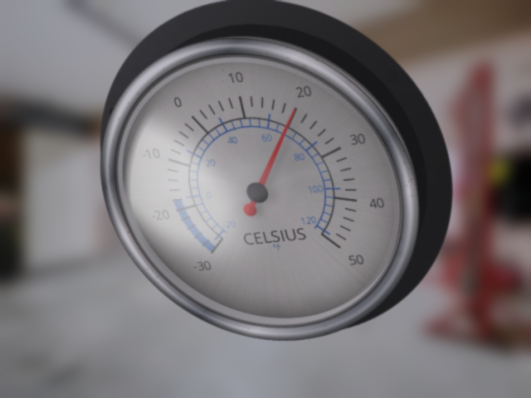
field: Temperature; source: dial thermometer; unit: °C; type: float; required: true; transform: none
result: 20 °C
